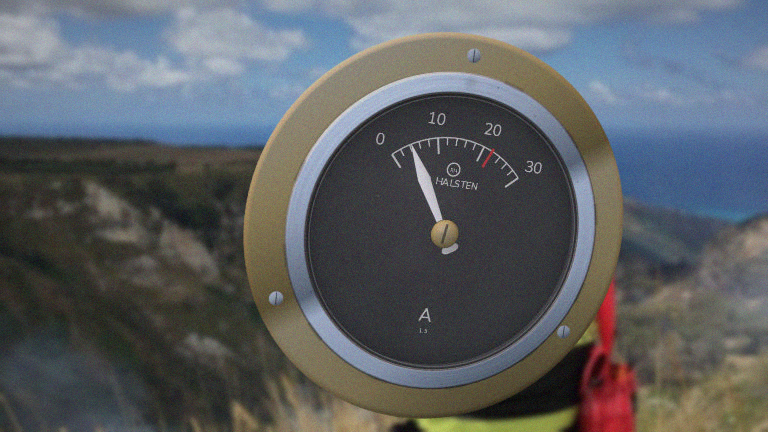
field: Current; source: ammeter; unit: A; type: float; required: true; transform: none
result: 4 A
